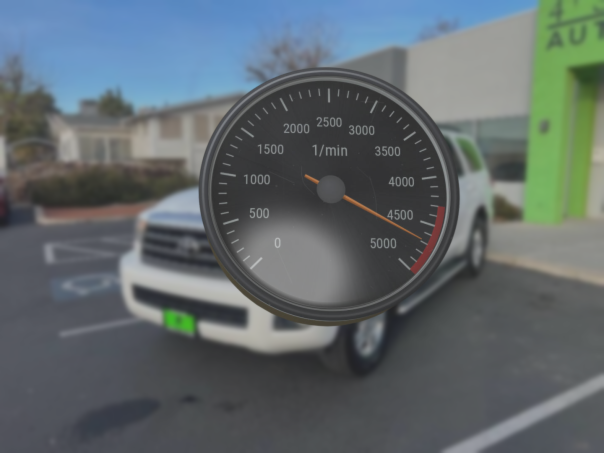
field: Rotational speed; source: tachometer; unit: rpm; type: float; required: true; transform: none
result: 4700 rpm
